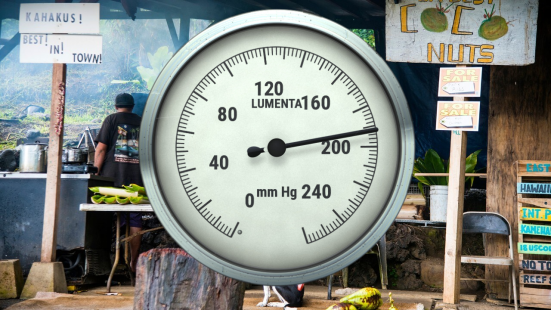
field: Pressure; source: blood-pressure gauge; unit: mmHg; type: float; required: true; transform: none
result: 192 mmHg
